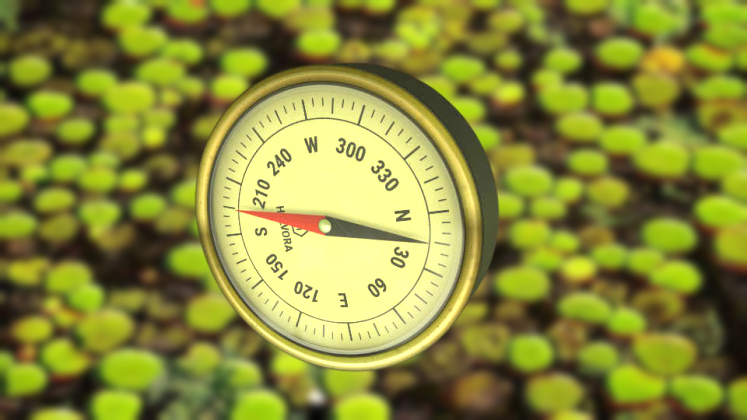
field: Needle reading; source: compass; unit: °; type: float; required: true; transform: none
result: 195 °
